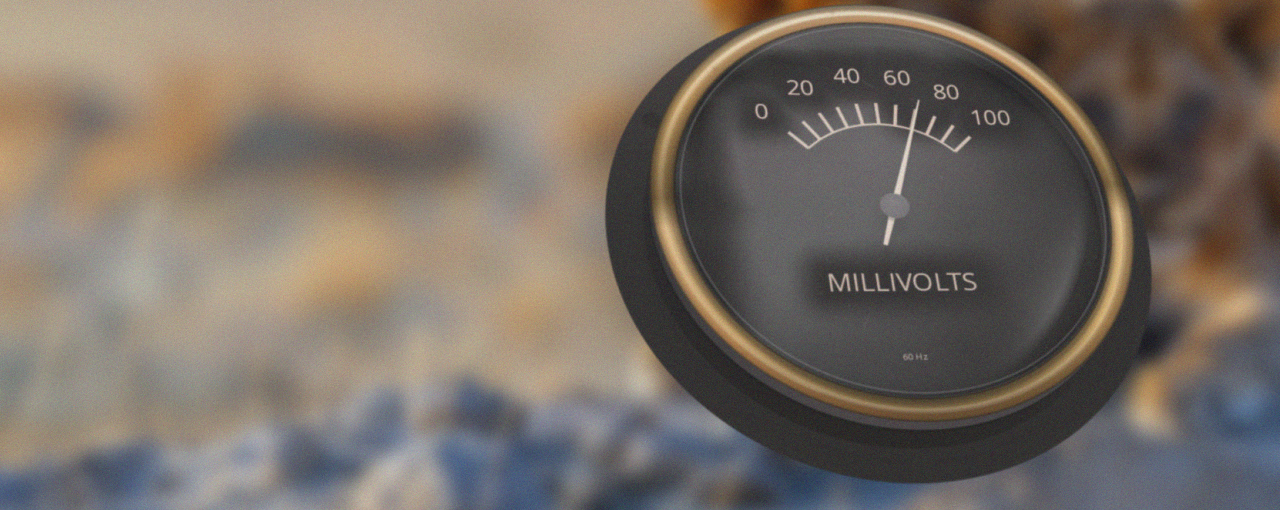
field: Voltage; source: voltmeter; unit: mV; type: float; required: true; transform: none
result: 70 mV
